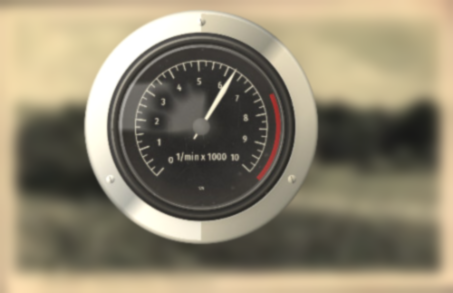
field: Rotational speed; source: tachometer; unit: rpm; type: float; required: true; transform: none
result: 6250 rpm
